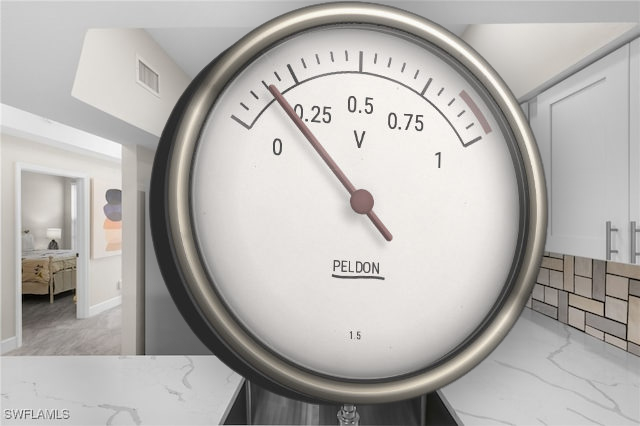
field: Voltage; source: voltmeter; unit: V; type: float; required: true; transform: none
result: 0.15 V
